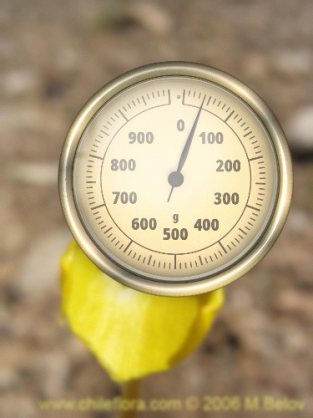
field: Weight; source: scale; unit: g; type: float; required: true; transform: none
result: 40 g
